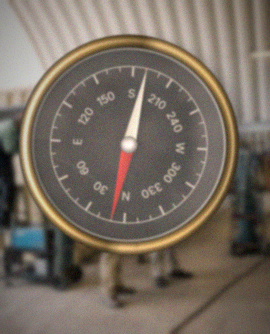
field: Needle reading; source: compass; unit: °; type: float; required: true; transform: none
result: 10 °
